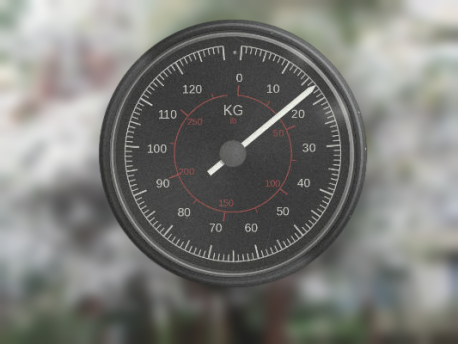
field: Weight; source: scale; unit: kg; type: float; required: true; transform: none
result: 17 kg
